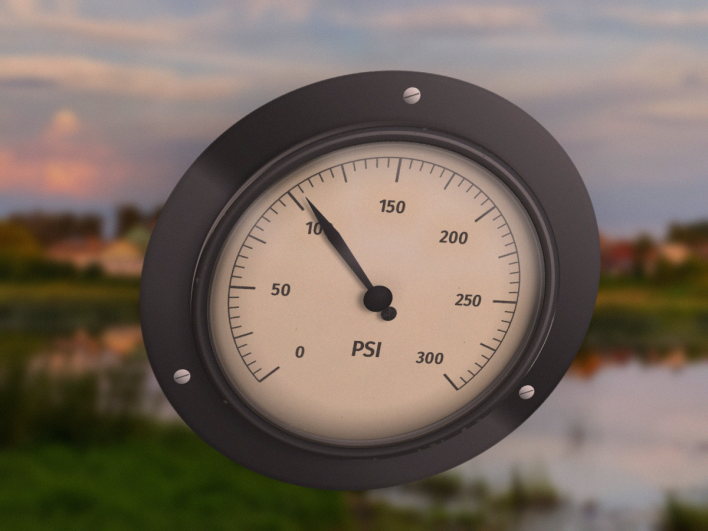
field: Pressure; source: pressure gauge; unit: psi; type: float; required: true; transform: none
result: 105 psi
